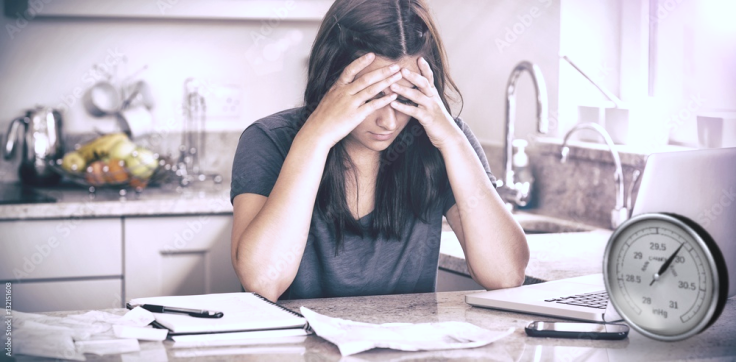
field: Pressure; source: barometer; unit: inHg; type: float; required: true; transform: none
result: 29.9 inHg
